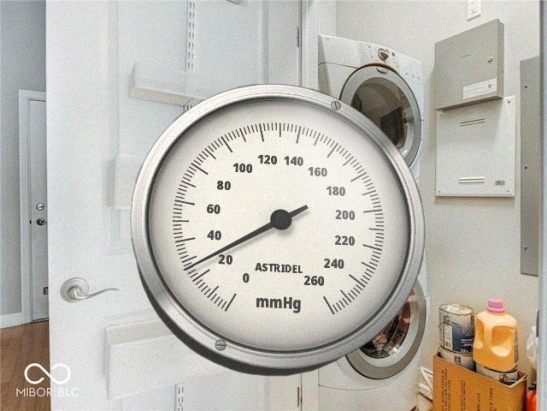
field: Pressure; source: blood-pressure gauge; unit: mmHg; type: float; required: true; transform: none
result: 26 mmHg
